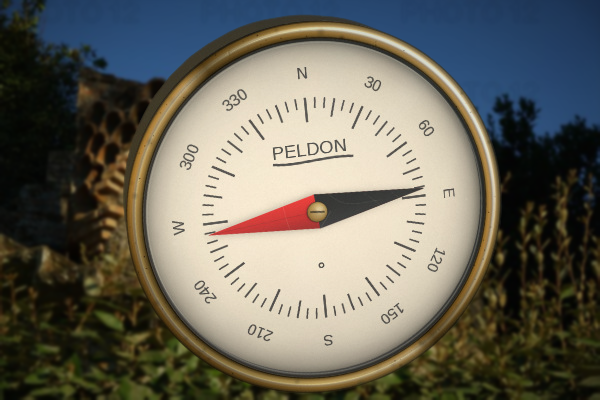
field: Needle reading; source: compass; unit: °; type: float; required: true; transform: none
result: 265 °
